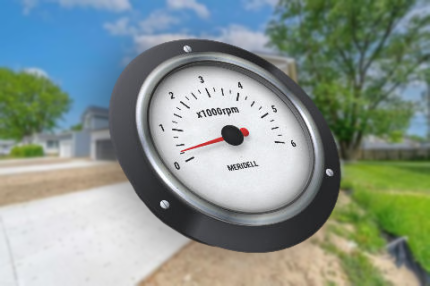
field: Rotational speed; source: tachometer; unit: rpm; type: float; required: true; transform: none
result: 250 rpm
